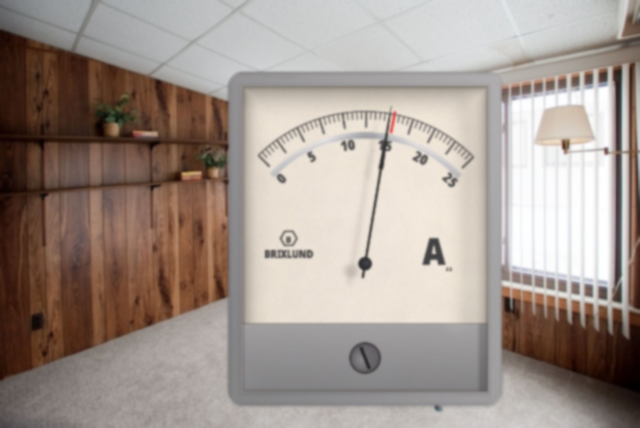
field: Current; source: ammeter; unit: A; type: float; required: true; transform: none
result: 15 A
